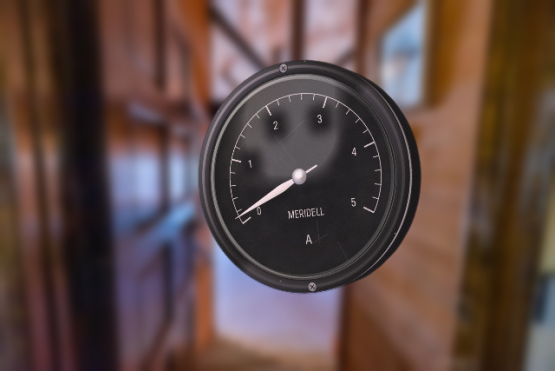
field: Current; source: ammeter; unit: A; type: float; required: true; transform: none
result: 0.1 A
